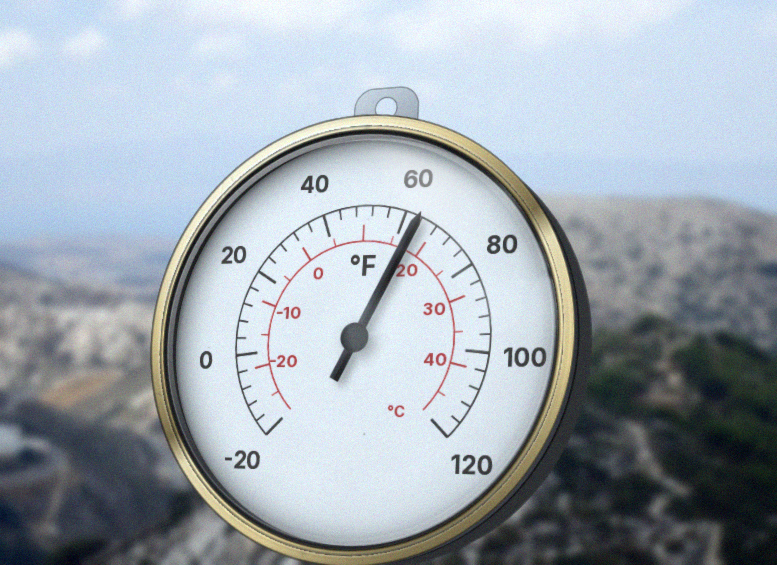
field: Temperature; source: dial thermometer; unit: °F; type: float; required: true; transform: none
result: 64 °F
